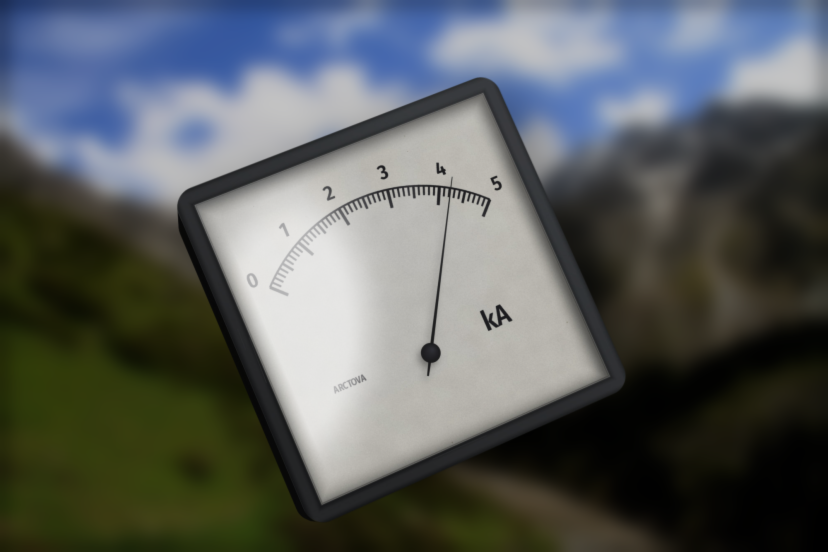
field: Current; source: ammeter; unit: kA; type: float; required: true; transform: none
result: 4.2 kA
